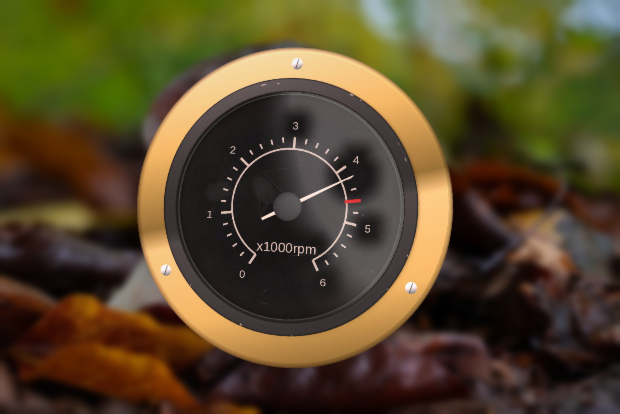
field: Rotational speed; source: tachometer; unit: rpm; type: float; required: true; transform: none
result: 4200 rpm
